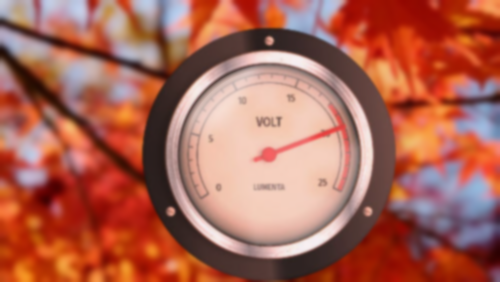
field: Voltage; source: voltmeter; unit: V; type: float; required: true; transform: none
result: 20 V
